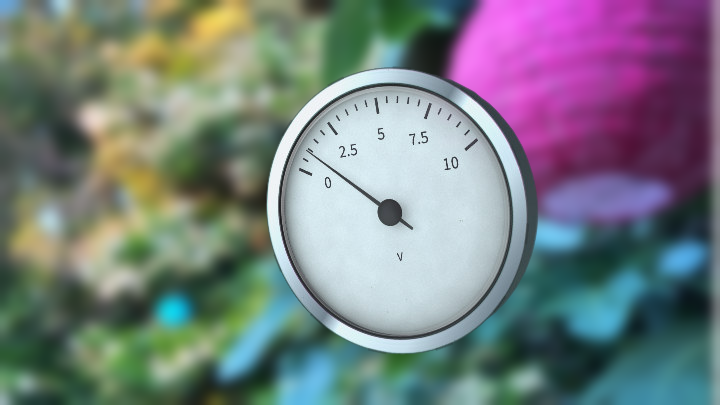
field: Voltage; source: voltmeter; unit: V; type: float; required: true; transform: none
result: 1 V
